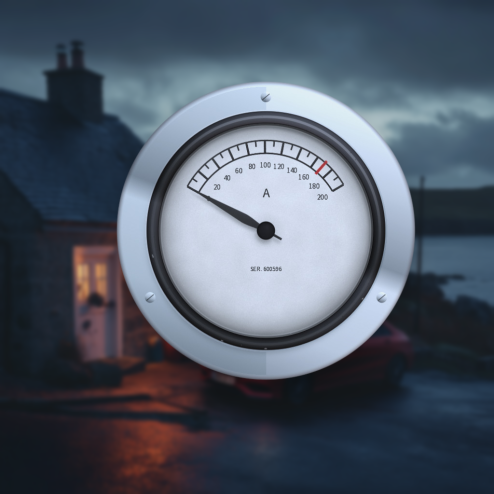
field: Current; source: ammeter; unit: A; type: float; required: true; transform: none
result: 0 A
